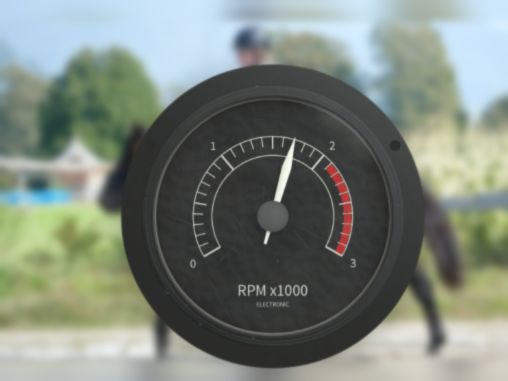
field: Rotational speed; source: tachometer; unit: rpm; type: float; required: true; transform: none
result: 1700 rpm
